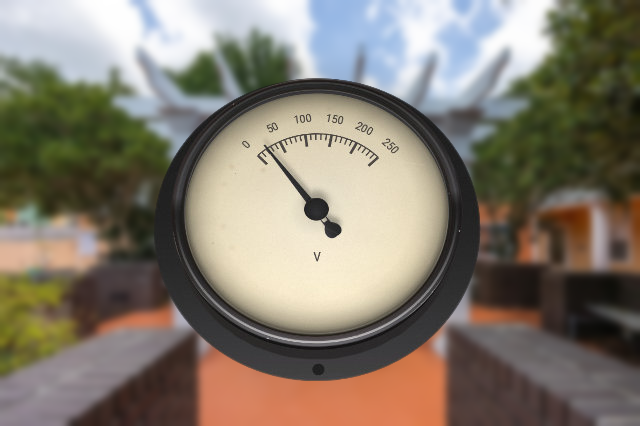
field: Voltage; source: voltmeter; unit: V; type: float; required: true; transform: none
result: 20 V
